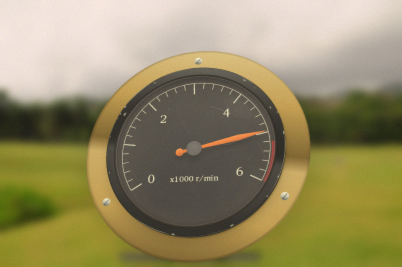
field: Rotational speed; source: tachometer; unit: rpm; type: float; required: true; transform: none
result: 5000 rpm
